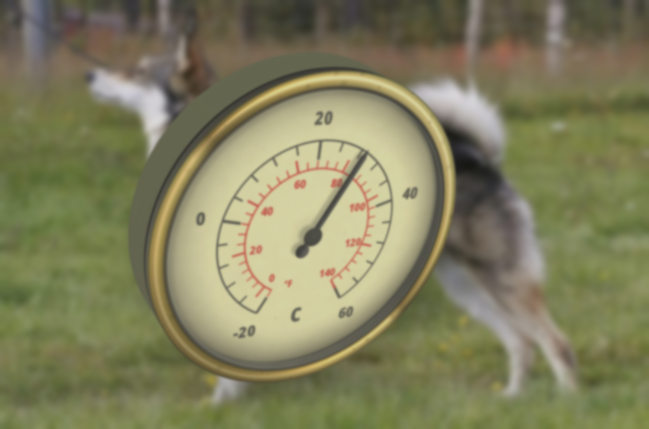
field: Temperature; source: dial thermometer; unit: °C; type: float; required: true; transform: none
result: 28 °C
